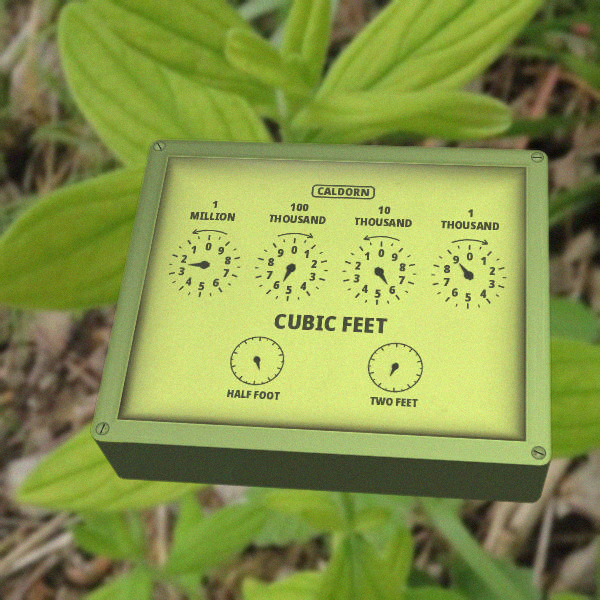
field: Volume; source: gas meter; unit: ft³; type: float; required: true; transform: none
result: 255900 ft³
